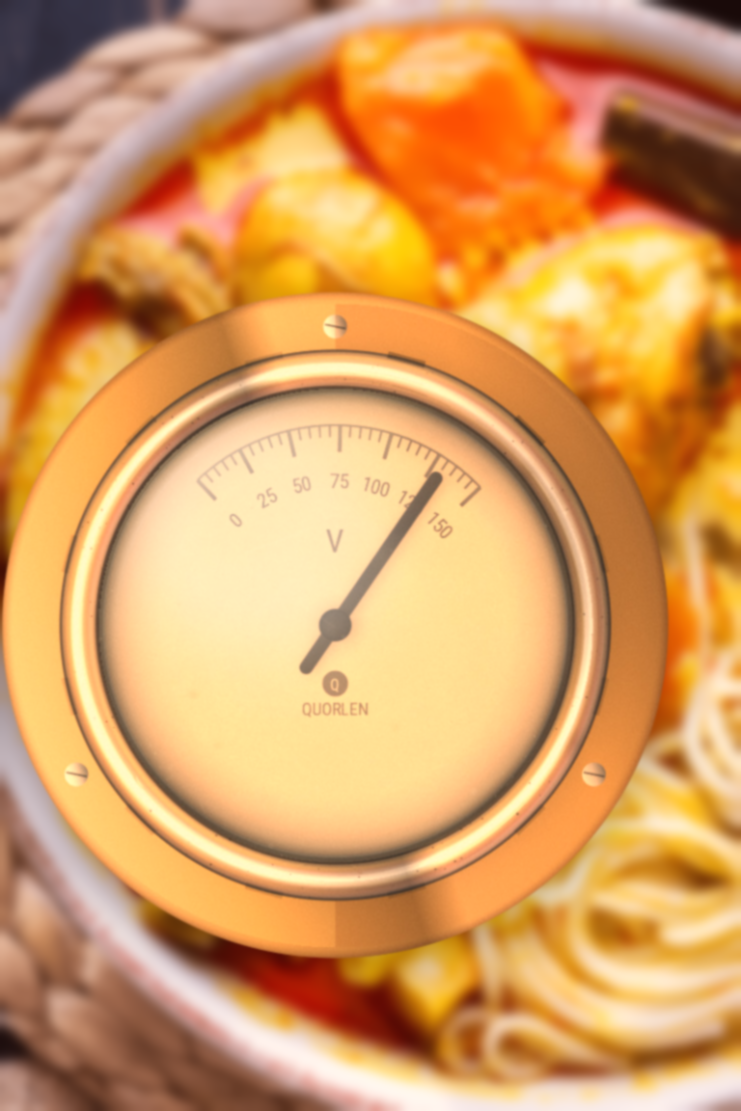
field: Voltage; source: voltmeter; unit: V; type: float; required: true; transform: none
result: 130 V
